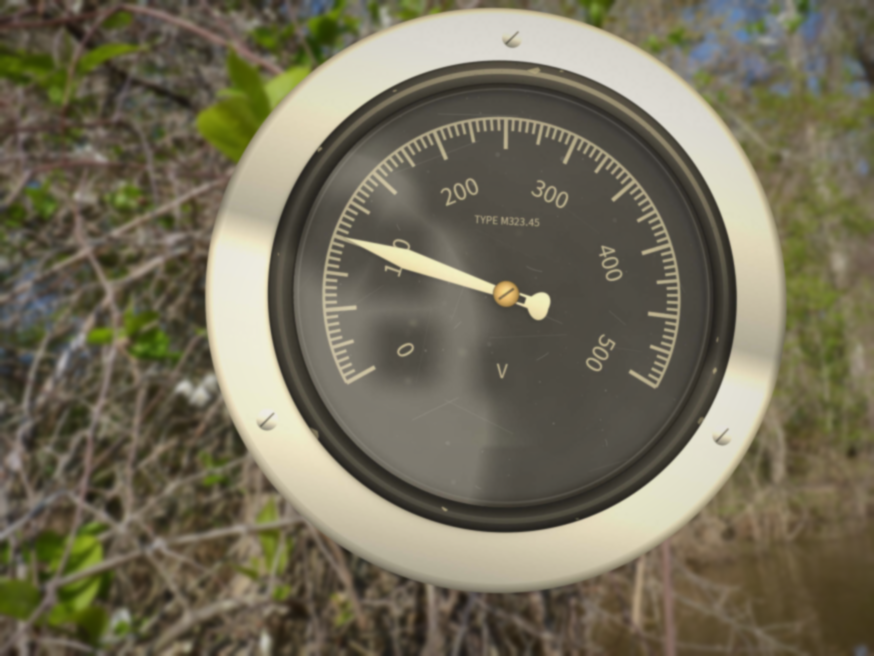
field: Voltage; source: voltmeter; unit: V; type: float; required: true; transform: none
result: 100 V
